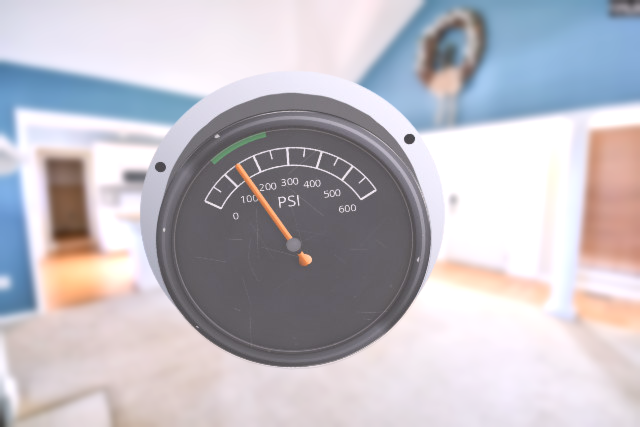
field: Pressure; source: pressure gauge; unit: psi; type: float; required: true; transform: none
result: 150 psi
